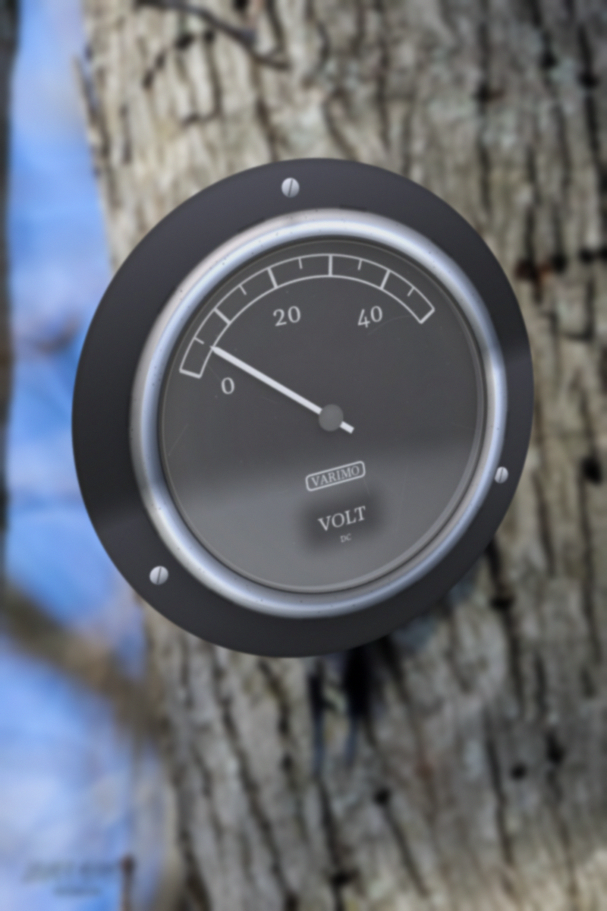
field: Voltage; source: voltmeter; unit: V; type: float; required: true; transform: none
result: 5 V
